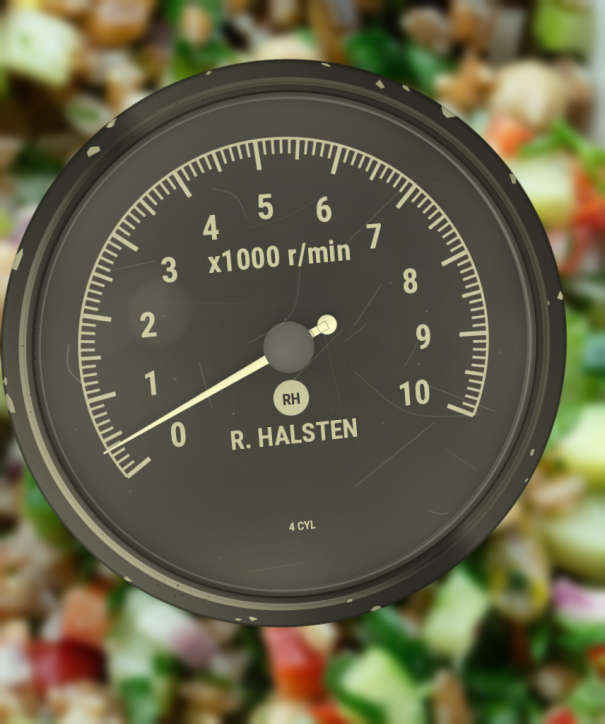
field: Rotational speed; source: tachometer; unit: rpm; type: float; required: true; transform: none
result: 400 rpm
